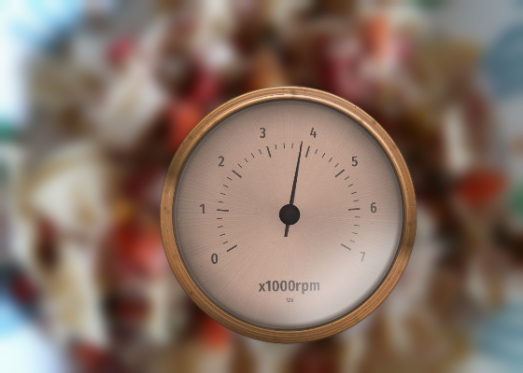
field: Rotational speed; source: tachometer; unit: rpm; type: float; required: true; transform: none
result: 3800 rpm
